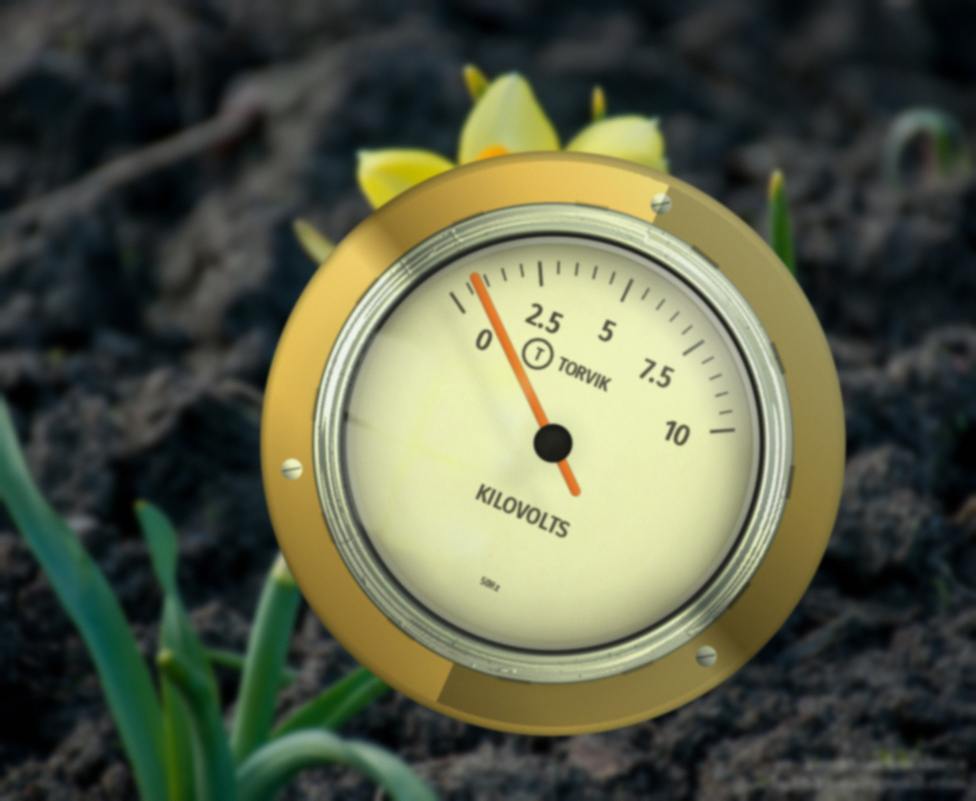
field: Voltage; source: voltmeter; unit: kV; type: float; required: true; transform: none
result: 0.75 kV
